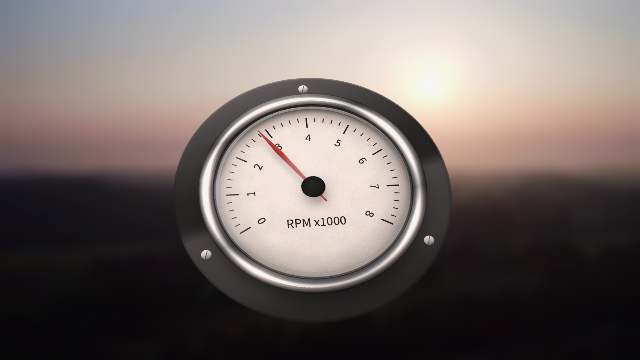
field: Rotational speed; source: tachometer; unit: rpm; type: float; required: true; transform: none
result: 2800 rpm
